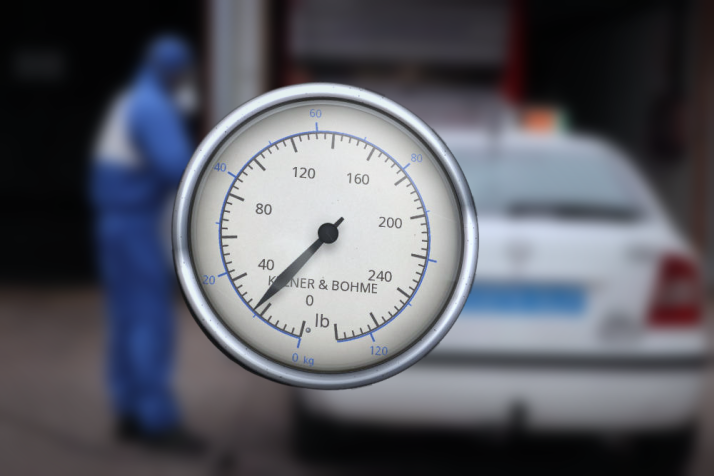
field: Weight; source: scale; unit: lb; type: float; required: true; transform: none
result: 24 lb
